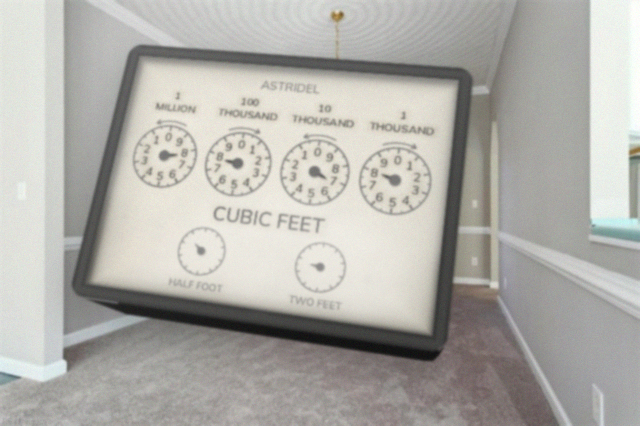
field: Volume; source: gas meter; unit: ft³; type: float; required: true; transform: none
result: 776800 ft³
